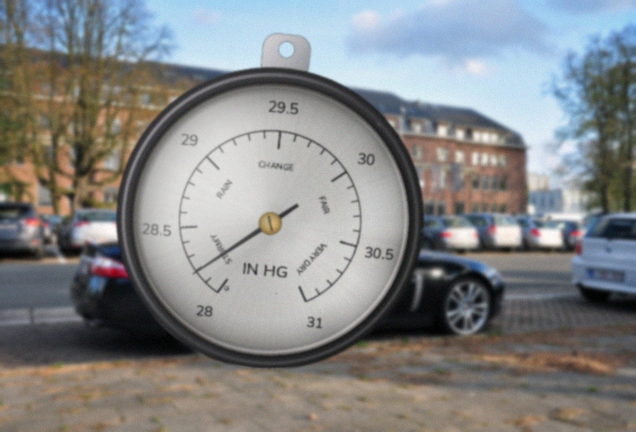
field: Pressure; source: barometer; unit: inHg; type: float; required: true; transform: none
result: 28.2 inHg
